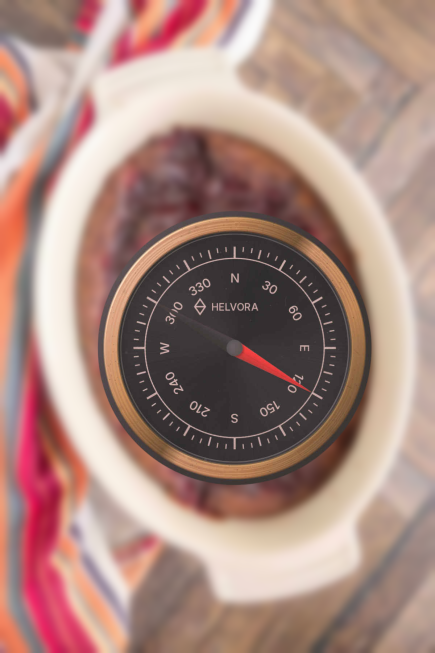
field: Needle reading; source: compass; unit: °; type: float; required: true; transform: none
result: 120 °
